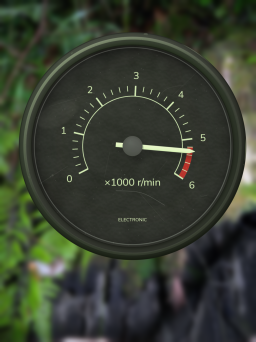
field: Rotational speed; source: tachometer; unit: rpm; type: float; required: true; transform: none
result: 5300 rpm
